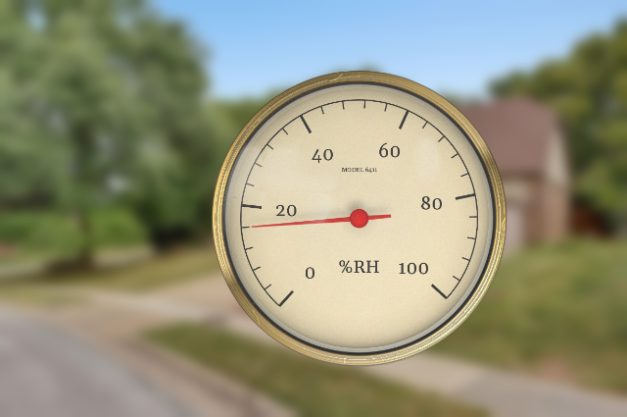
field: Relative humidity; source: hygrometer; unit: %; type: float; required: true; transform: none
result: 16 %
